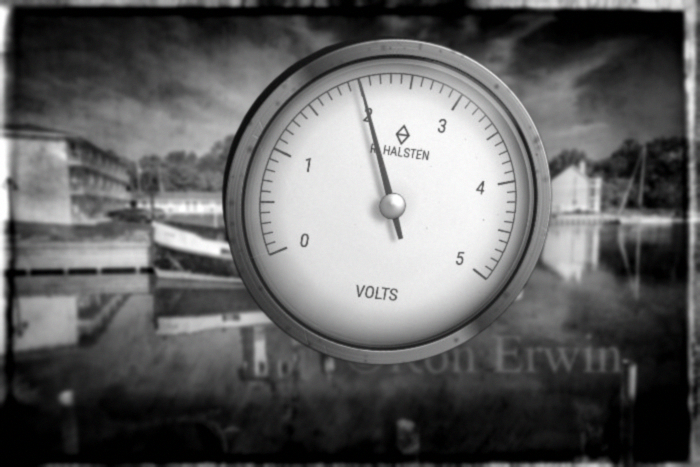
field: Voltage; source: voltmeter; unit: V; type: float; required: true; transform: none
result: 2 V
